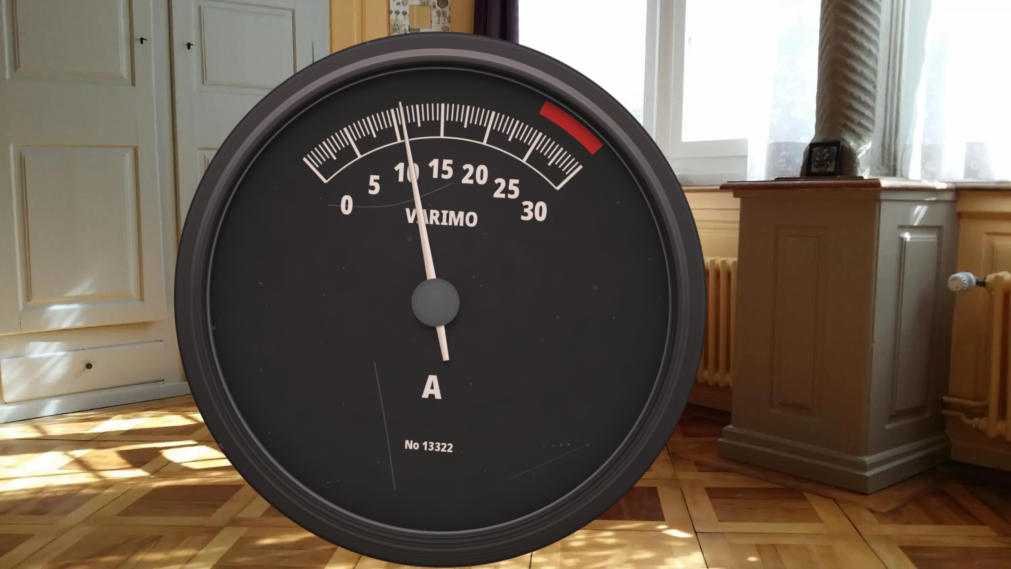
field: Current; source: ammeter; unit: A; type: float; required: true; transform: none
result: 11 A
